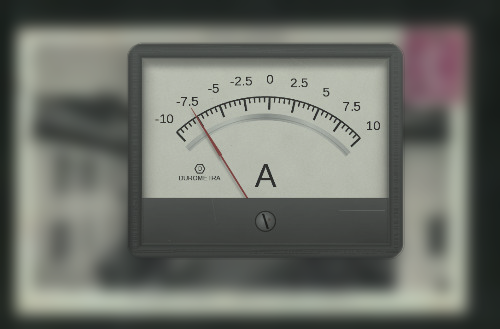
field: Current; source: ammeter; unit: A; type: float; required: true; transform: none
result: -7.5 A
